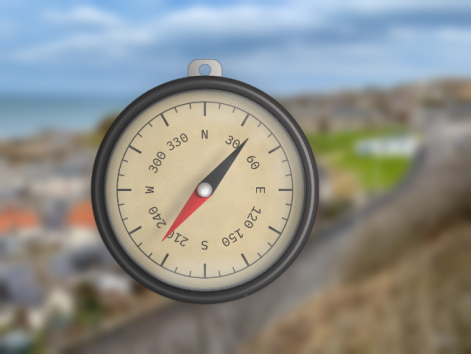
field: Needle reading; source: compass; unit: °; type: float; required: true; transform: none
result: 220 °
